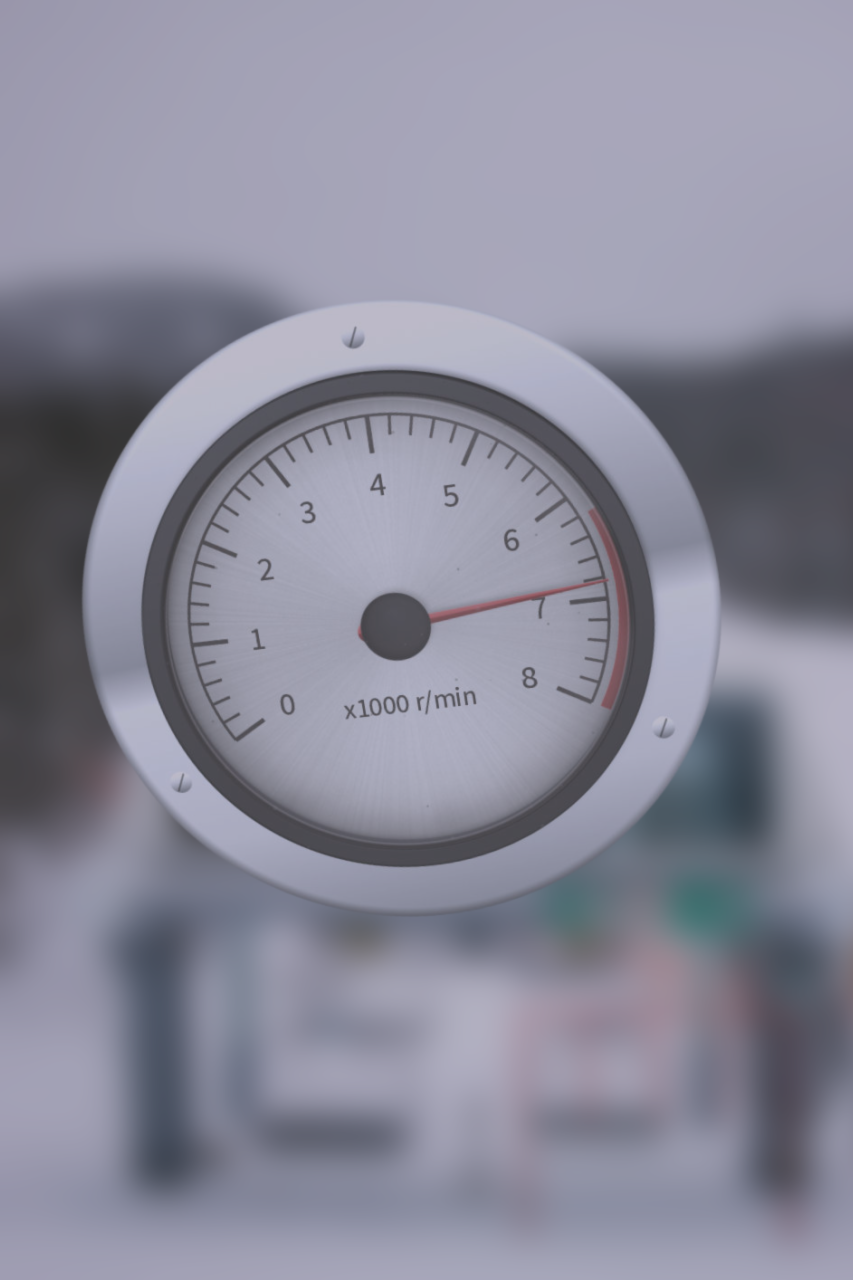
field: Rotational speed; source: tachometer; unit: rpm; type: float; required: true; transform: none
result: 6800 rpm
